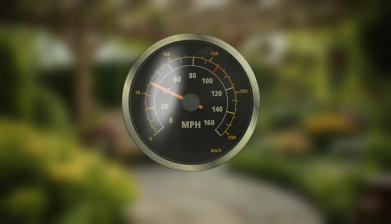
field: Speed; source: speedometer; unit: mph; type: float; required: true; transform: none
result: 40 mph
